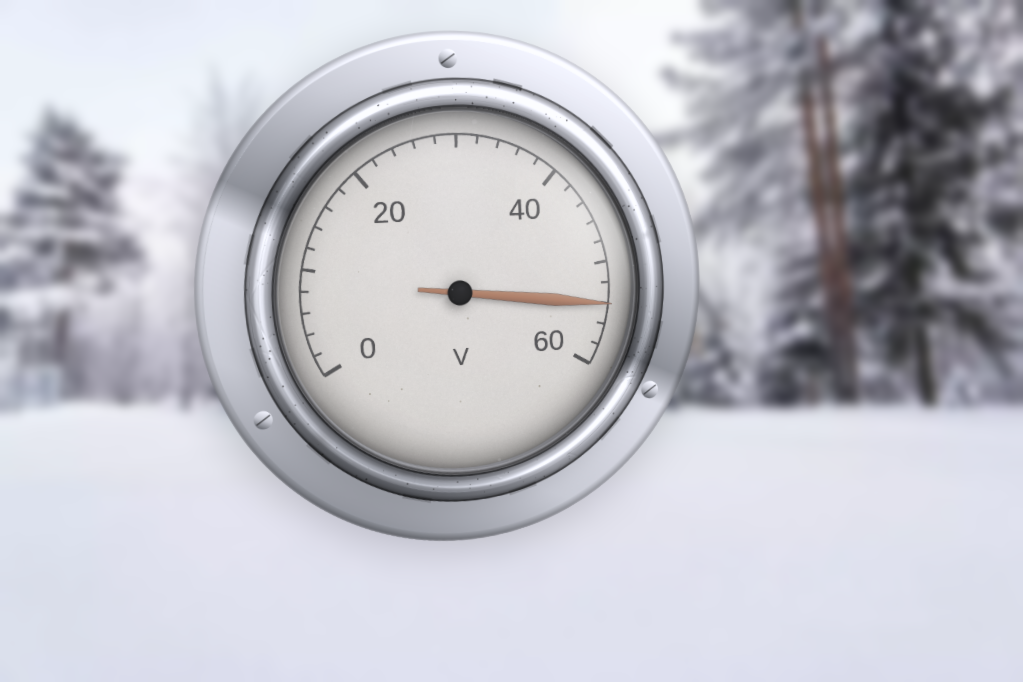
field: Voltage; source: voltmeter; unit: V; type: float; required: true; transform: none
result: 54 V
